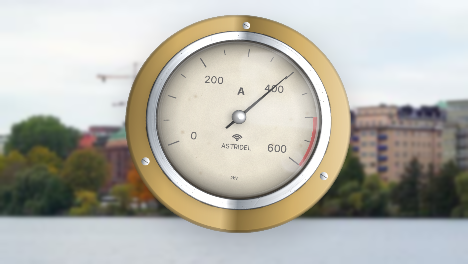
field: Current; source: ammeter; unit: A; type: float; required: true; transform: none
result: 400 A
